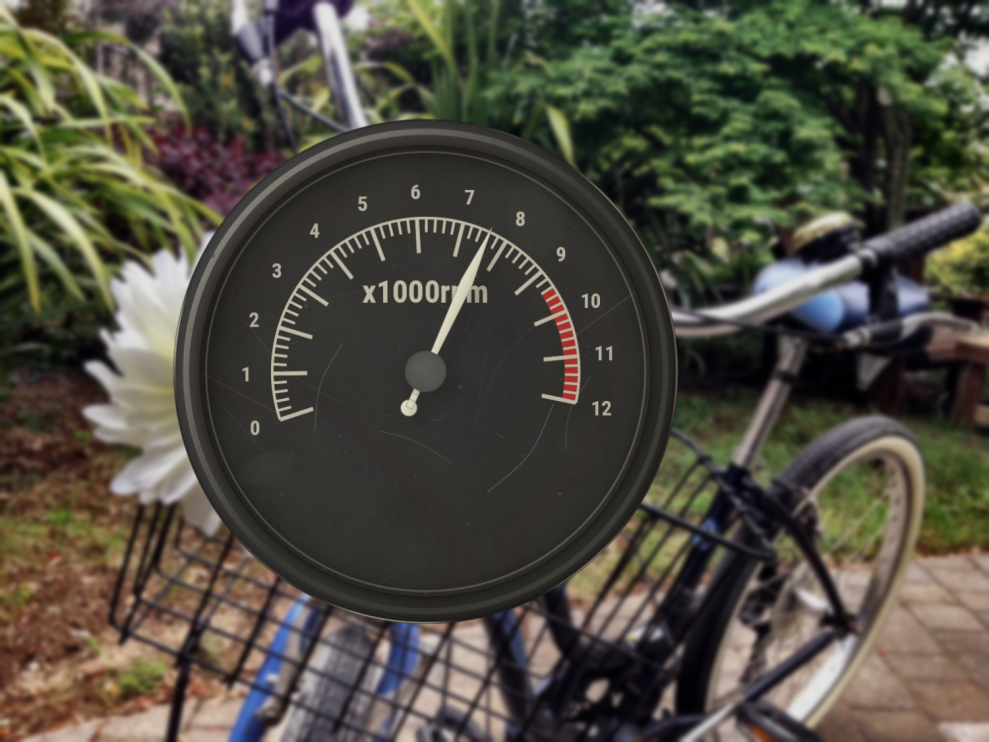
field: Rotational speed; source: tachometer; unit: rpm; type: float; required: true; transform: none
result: 7600 rpm
